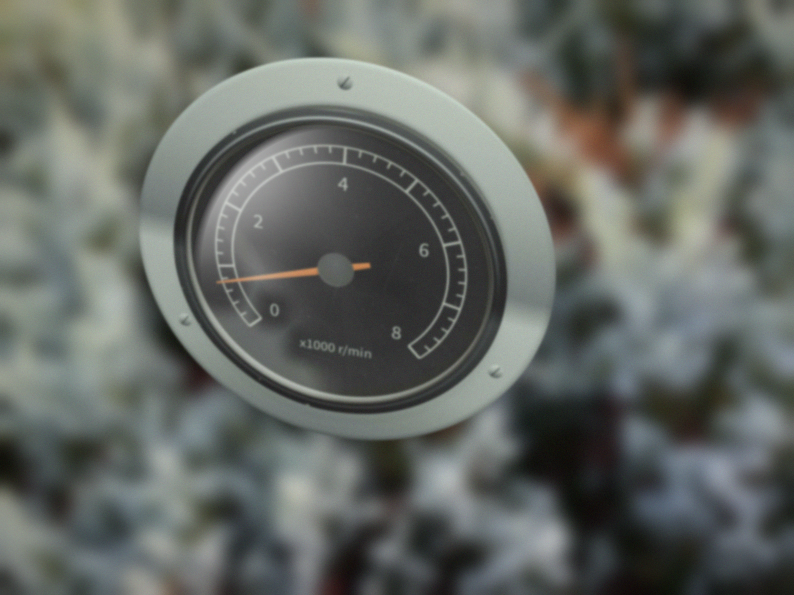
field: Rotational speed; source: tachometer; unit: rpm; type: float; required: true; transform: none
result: 800 rpm
